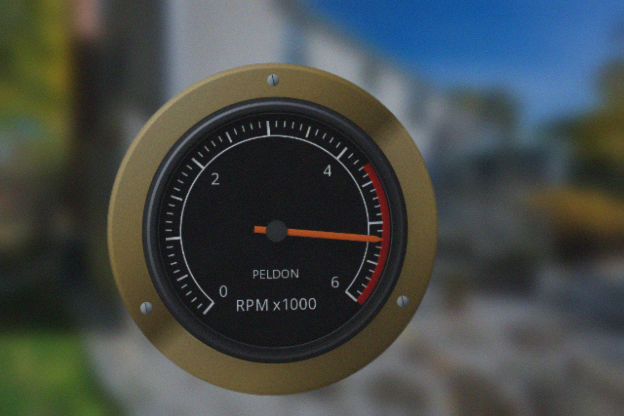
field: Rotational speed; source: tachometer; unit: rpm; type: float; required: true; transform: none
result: 5200 rpm
